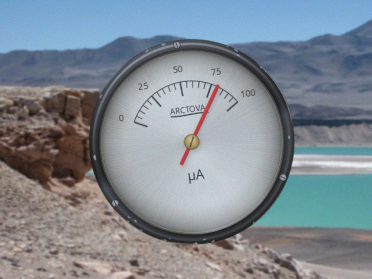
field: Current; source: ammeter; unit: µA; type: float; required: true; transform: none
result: 80 µA
